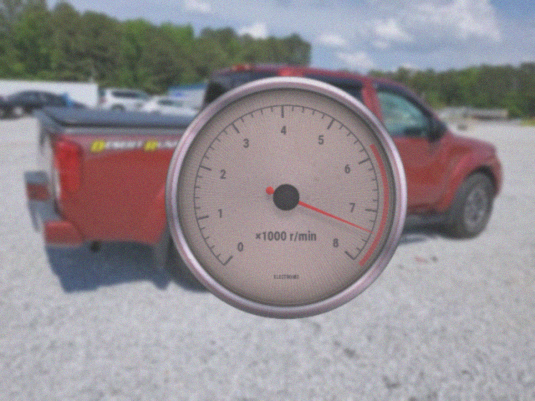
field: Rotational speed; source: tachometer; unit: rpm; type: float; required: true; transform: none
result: 7400 rpm
